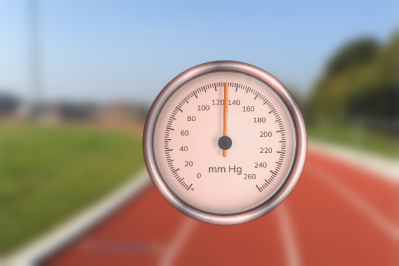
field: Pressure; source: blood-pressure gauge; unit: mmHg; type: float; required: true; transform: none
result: 130 mmHg
